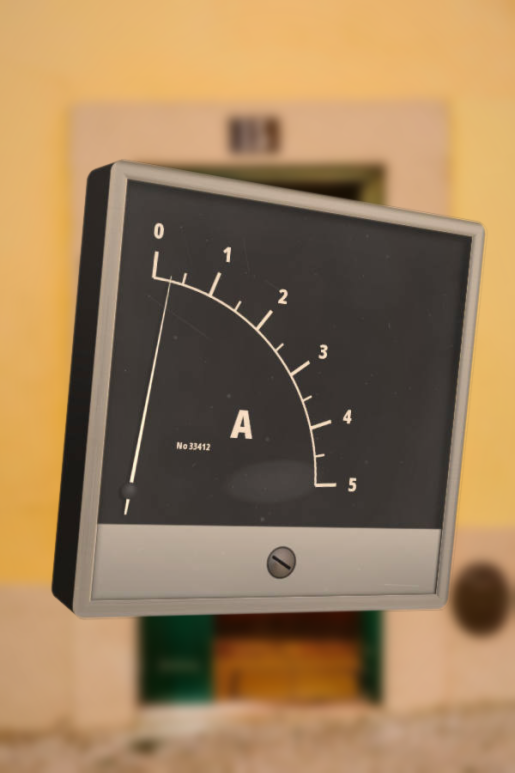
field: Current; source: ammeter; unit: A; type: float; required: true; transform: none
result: 0.25 A
